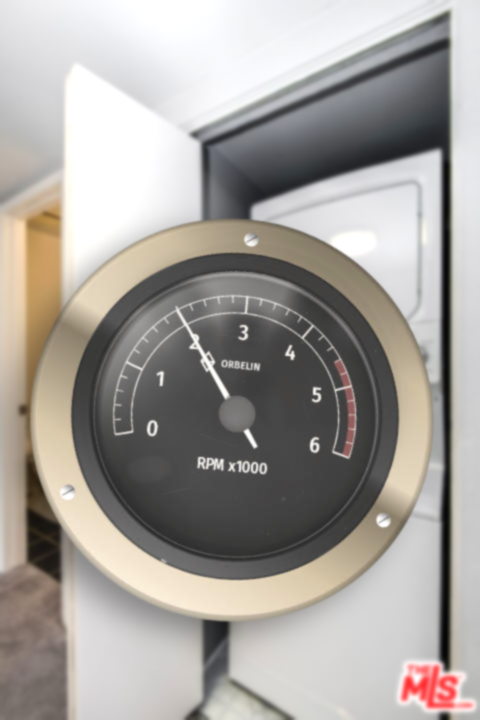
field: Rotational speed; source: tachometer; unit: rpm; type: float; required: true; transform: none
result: 2000 rpm
